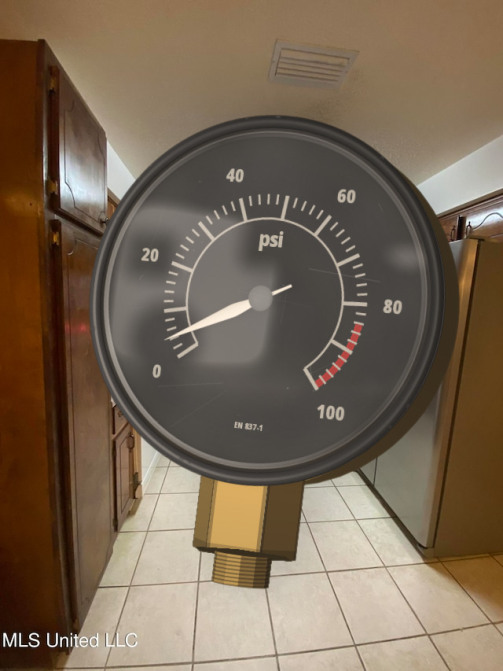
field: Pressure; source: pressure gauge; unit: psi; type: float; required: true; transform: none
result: 4 psi
